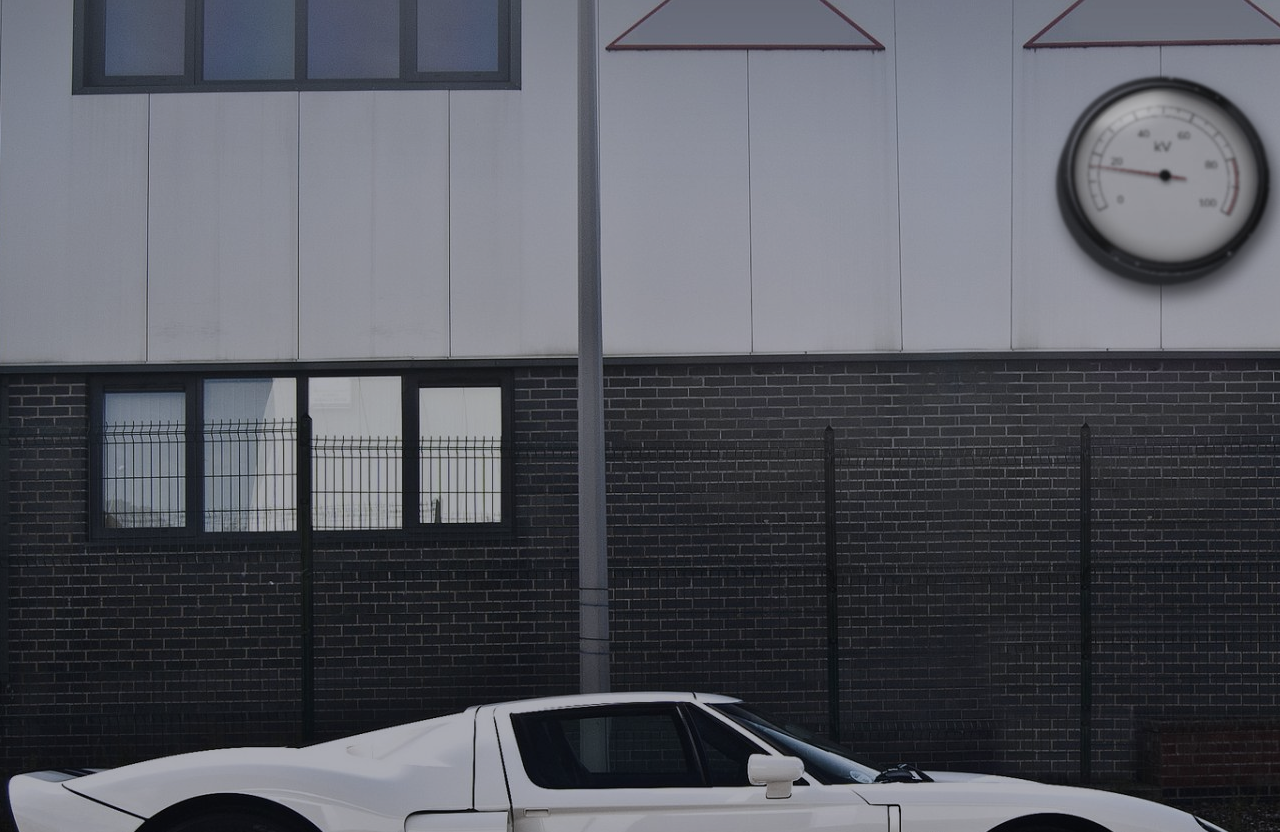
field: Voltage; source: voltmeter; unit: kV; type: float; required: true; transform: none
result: 15 kV
